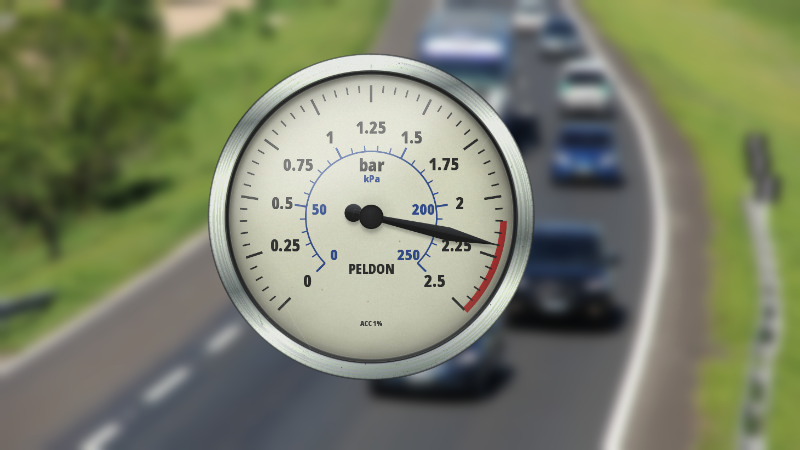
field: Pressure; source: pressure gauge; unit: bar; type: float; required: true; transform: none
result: 2.2 bar
